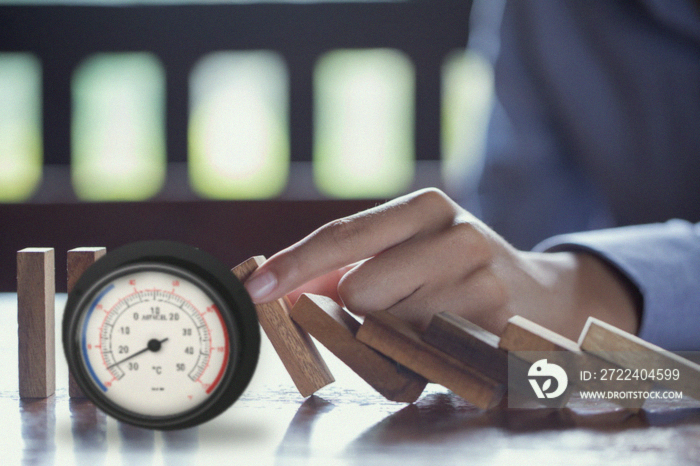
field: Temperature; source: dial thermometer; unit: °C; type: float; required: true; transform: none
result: -25 °C
